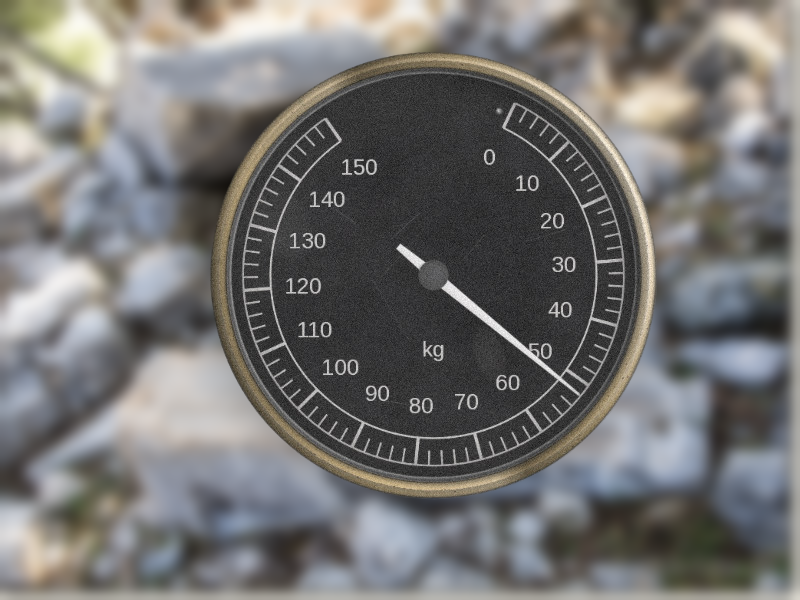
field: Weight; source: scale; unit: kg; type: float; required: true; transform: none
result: 52 kg
